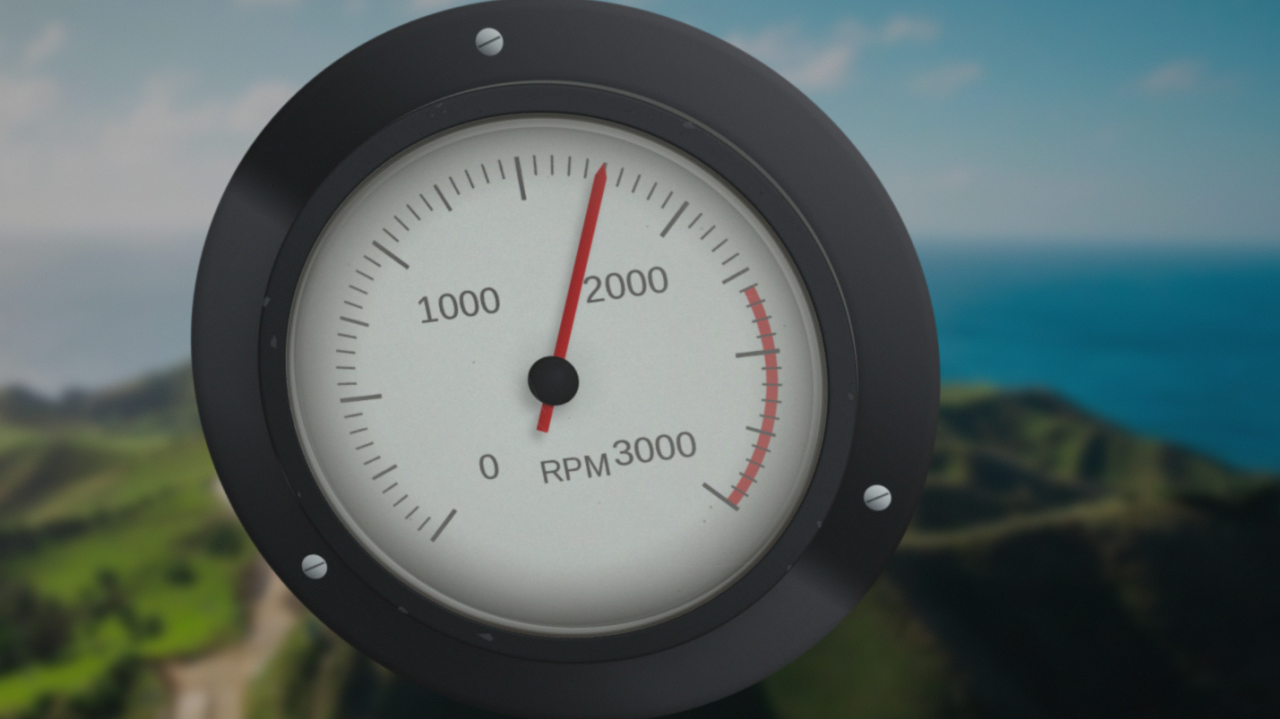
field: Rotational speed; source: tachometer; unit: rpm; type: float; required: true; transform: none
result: 1750 rpm
